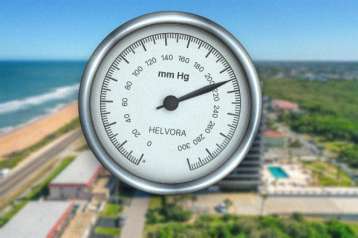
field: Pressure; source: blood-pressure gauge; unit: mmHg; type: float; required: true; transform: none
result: 210 mmHg
